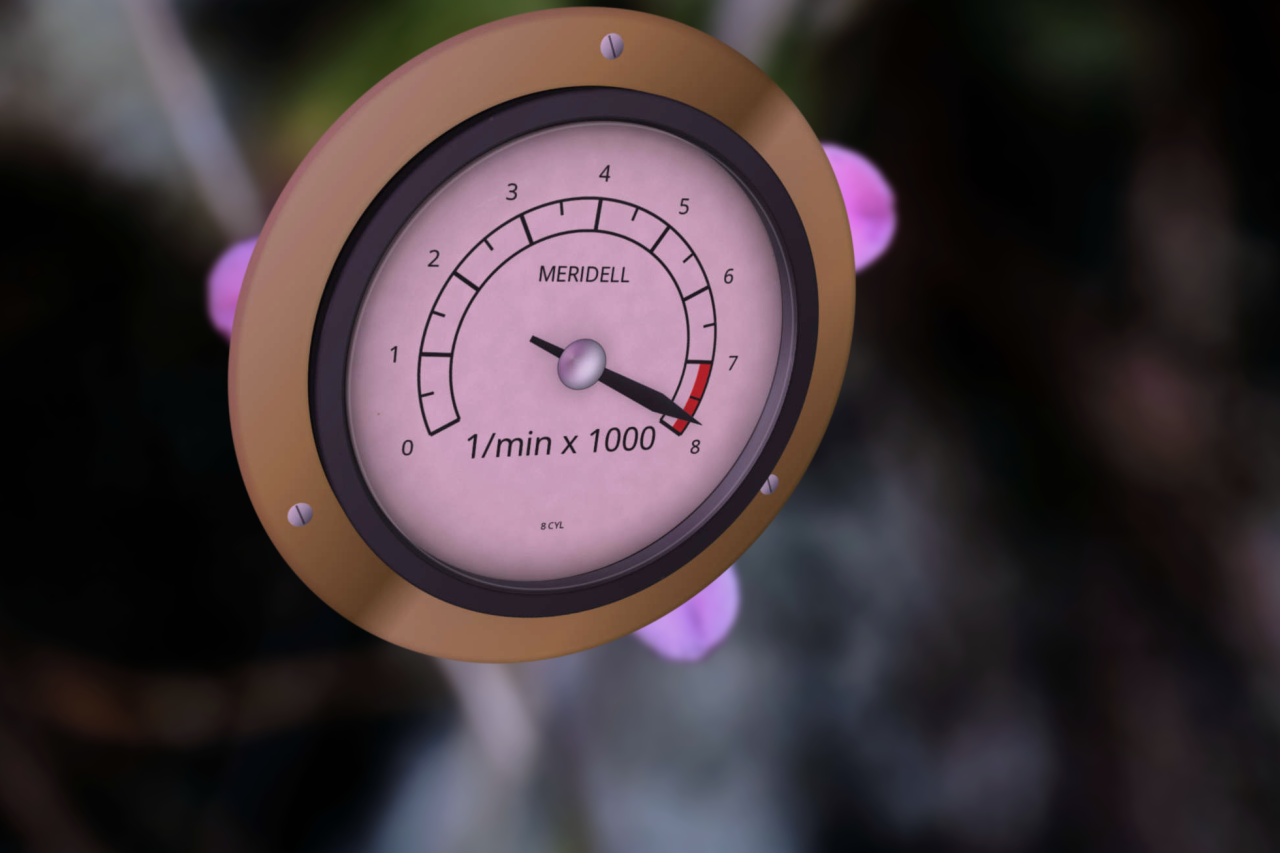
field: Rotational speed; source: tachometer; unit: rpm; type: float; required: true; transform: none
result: 7750 rpm
